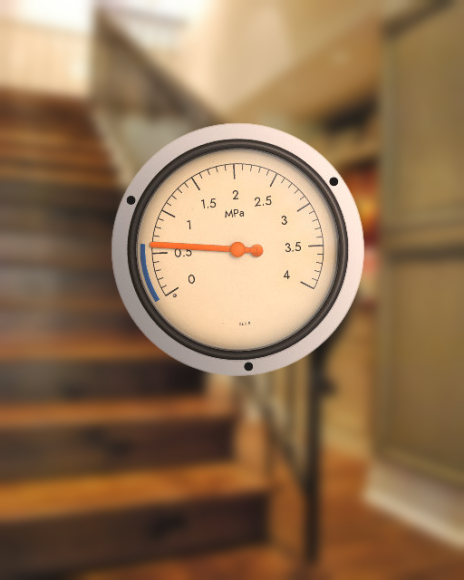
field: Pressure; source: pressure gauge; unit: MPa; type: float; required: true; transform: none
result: 0.6 MPa
